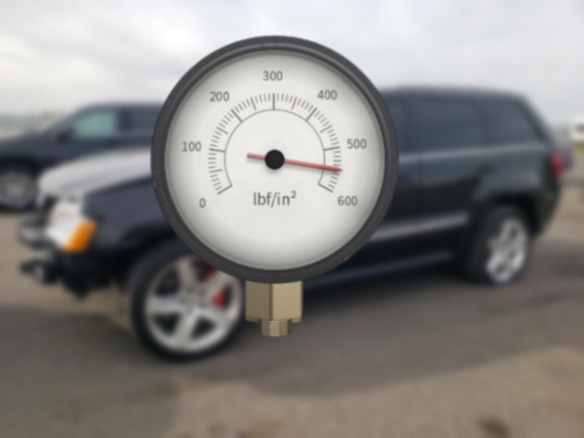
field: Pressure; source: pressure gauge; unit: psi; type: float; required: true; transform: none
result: 550 psi
